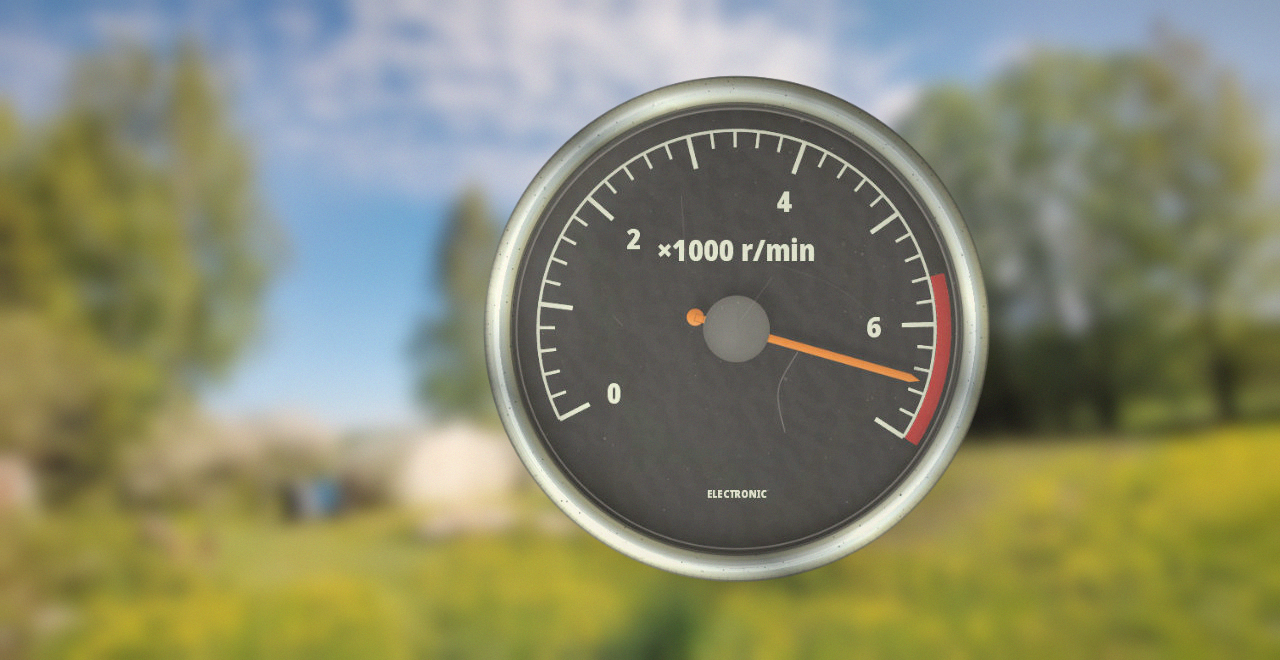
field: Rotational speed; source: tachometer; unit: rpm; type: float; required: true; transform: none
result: 6500 rpm
